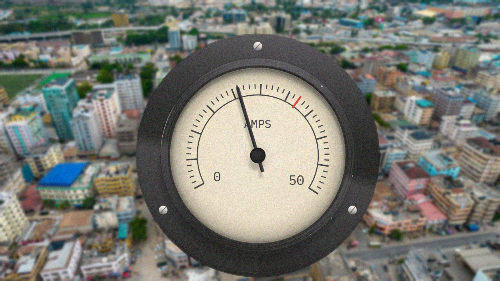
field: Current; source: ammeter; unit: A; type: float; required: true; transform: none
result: 21 A
